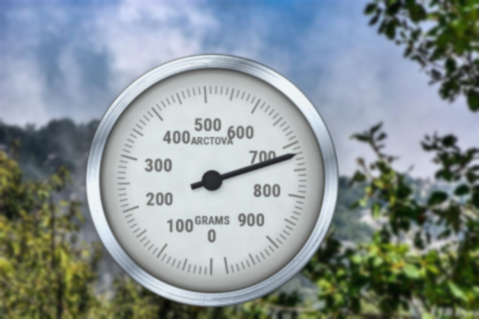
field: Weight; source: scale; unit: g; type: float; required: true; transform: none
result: 720 g
